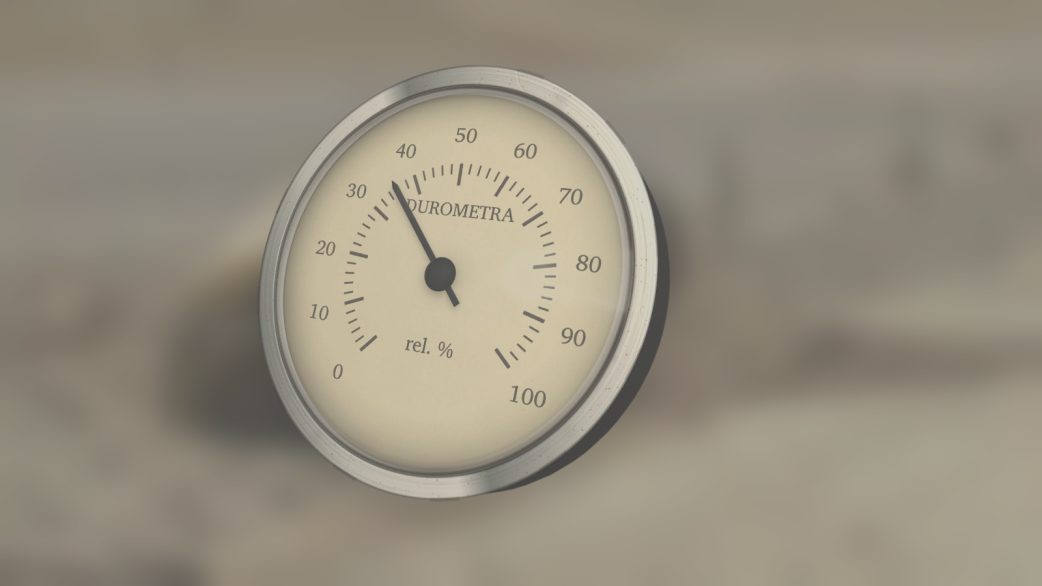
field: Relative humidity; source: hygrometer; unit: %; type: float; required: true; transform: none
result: 36 %
